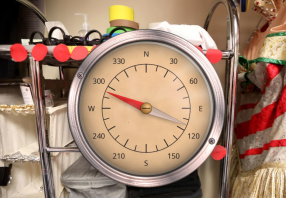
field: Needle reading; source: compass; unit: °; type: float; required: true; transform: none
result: 292.5 °
